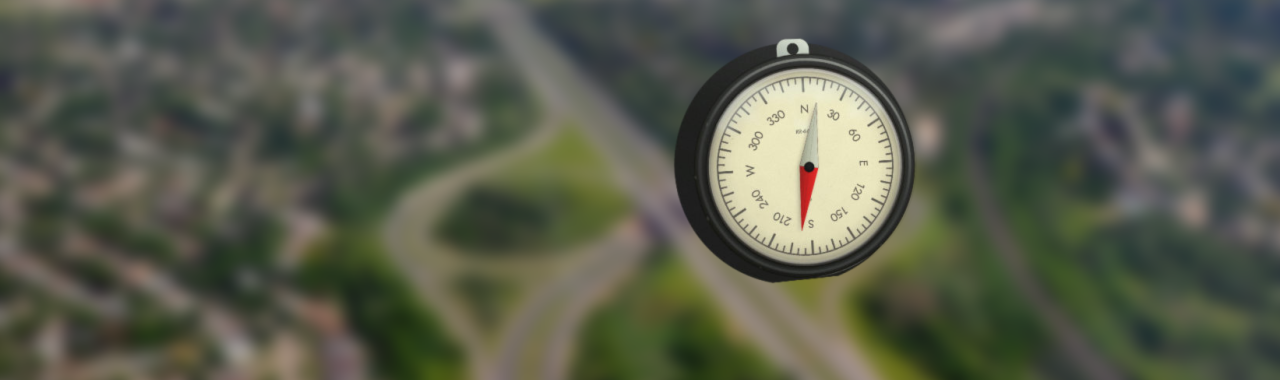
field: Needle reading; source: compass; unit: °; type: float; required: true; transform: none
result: 190 °
